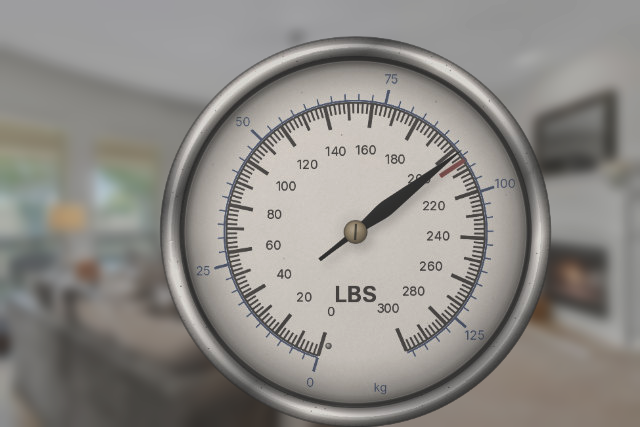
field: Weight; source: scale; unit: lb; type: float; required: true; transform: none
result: 202 lb
